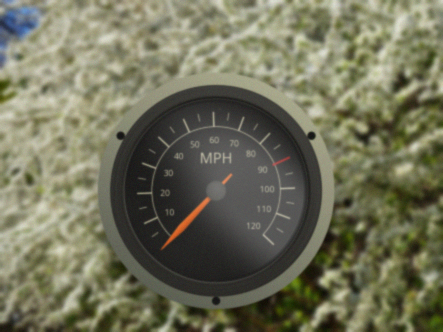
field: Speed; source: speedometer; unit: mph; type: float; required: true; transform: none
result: 0 mph
